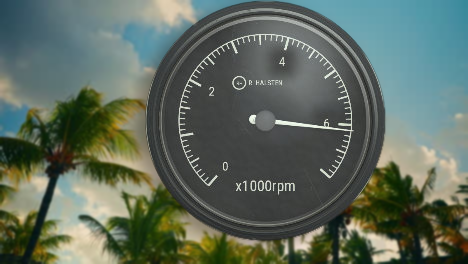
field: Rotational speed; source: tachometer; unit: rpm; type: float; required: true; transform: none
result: 6100 rpm
